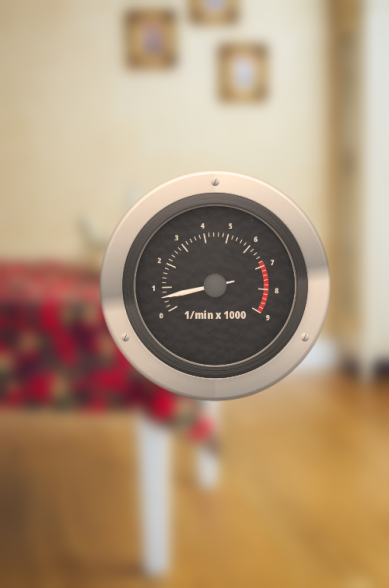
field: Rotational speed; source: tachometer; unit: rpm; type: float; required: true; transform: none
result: 600 rpm
